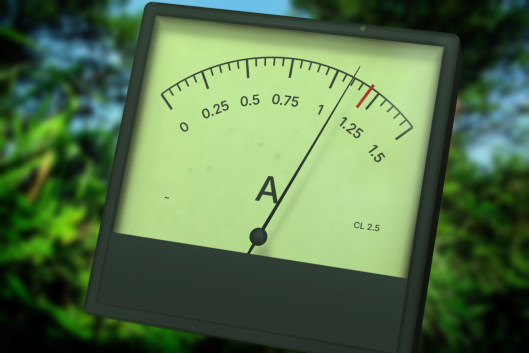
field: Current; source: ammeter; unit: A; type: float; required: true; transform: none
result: 1.1 A
